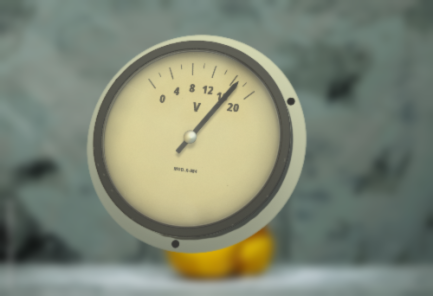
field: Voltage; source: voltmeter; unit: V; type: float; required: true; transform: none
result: 17 V
